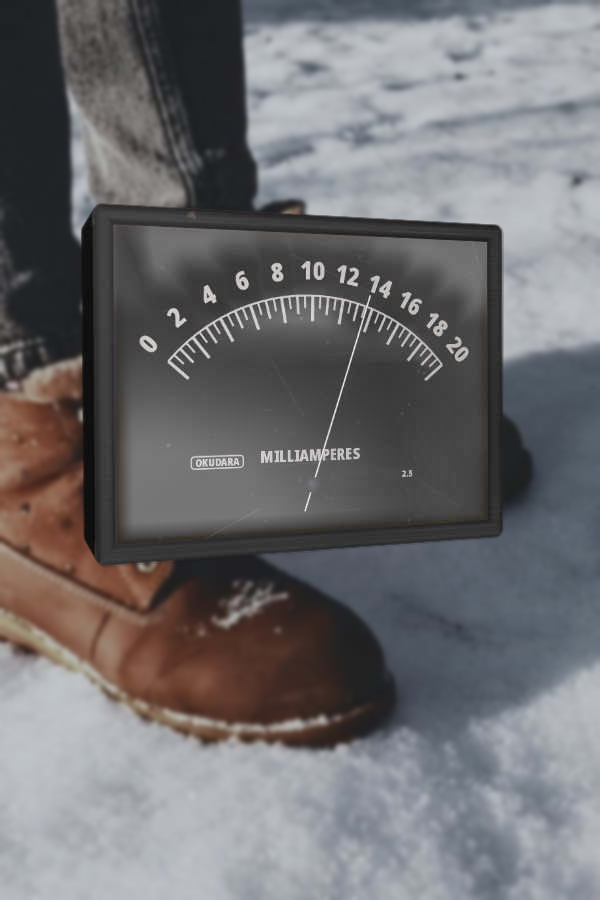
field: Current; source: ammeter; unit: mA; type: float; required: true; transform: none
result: 13.5 mA
